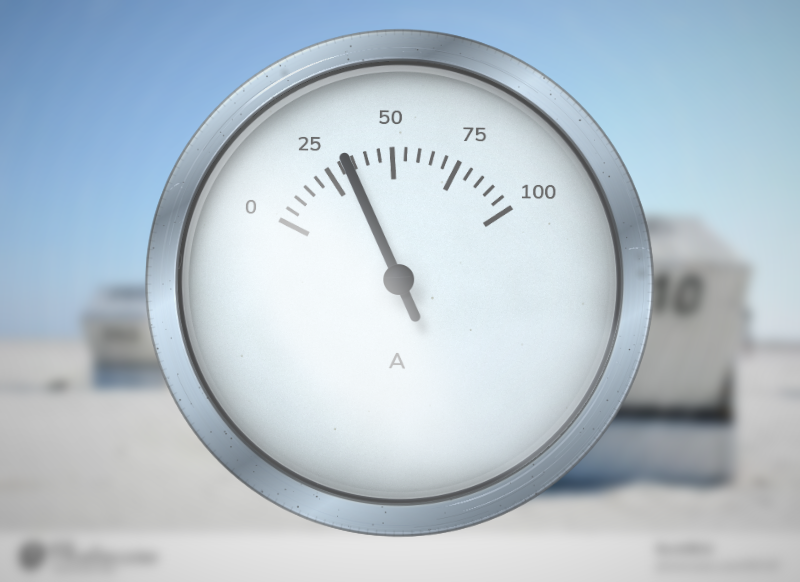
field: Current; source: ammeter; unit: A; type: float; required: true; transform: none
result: 32.5 A
